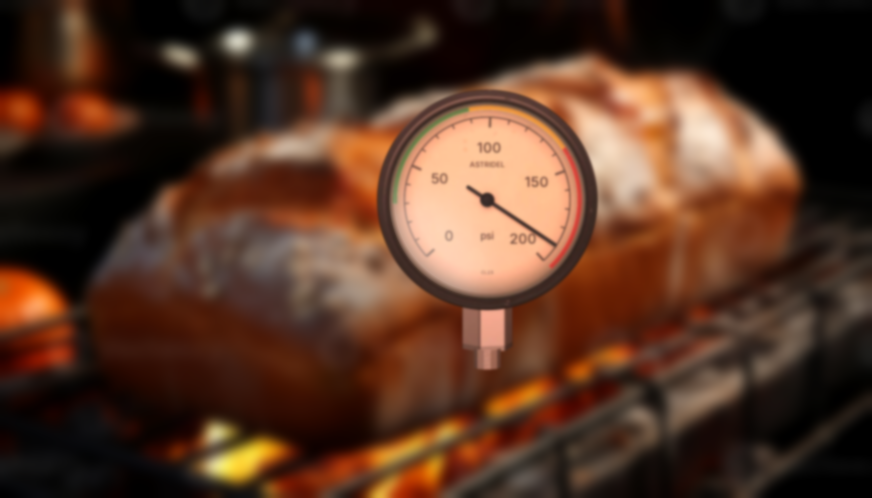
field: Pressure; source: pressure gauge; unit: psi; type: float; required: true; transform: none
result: 190 psi
